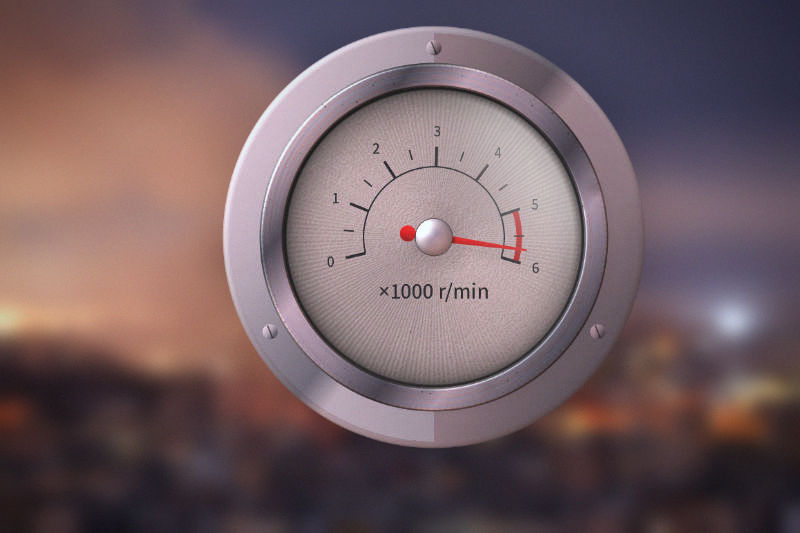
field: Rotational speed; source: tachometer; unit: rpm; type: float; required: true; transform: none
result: 5750 rpm
